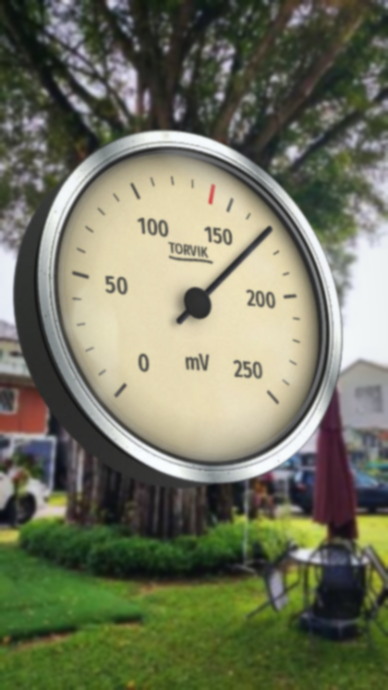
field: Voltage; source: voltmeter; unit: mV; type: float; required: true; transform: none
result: 170 mV
